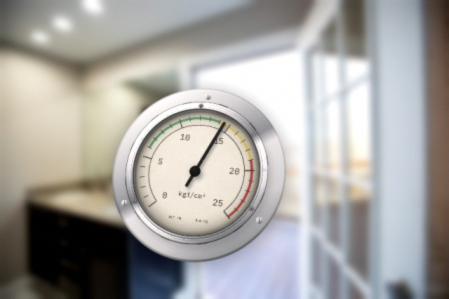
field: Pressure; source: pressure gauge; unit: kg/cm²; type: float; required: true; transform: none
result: 14.5 kg/cm²
